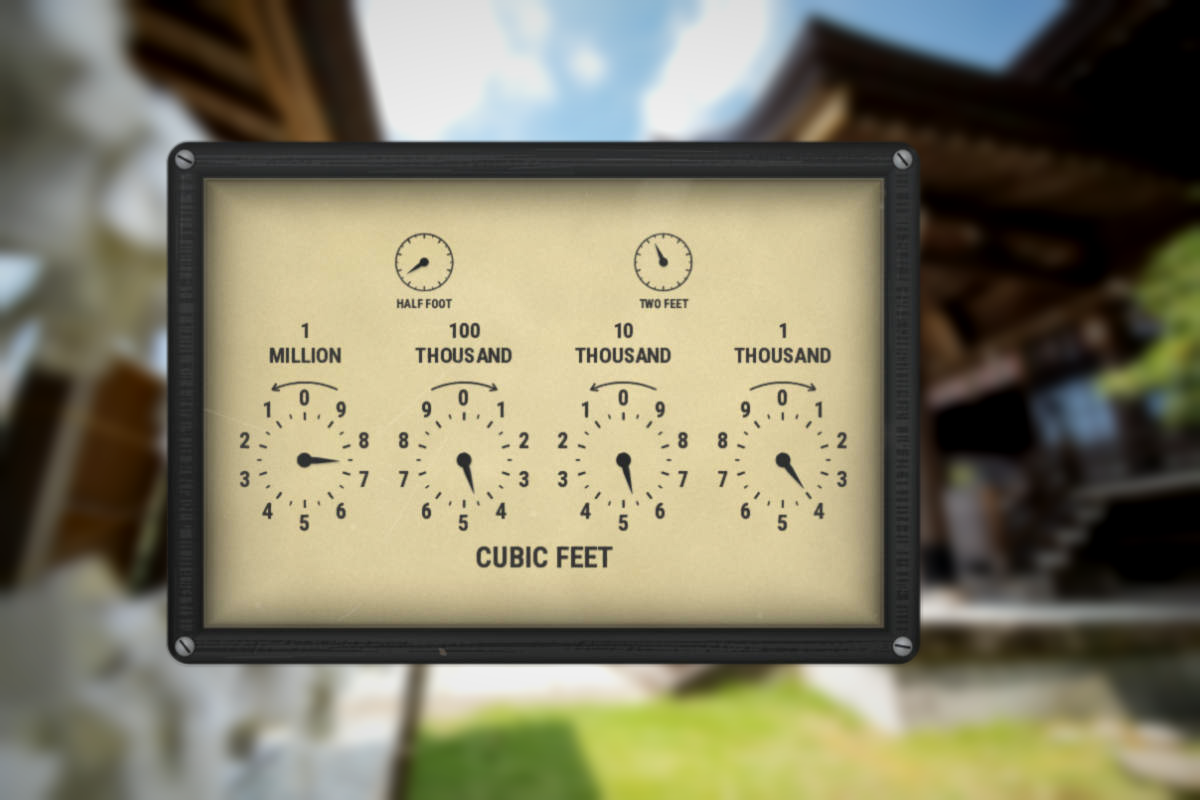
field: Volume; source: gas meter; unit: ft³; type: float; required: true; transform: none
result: 745400 ft³
